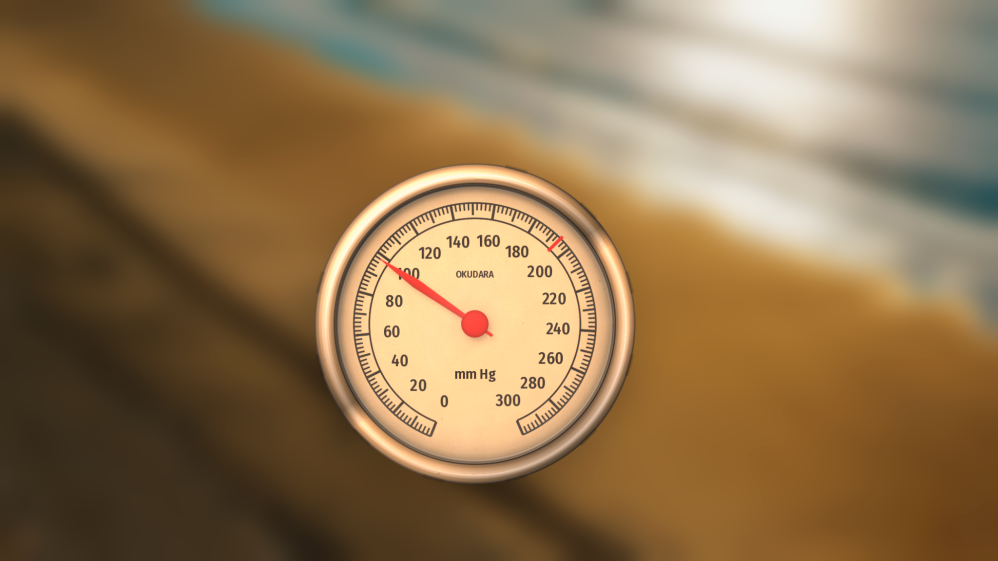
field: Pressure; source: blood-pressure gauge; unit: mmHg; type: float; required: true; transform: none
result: 98 mmHg
